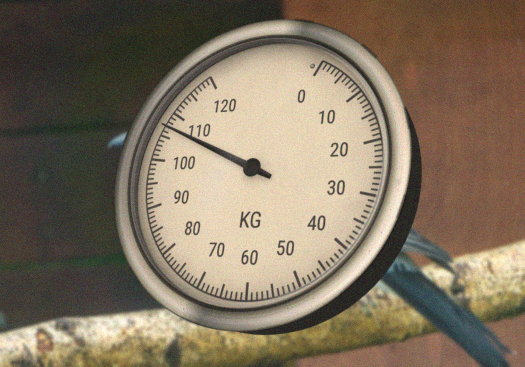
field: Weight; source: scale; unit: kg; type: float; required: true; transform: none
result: 107 kg
